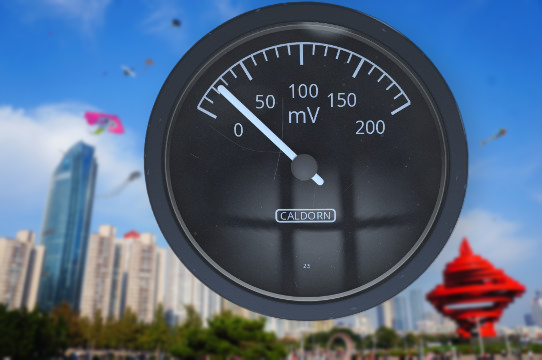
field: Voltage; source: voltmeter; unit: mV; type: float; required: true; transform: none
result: 25 mV
